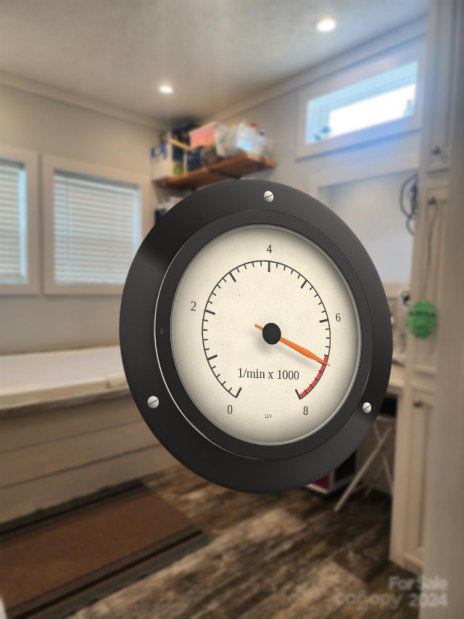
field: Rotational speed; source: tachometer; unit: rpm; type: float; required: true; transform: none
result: 7000 rpm
